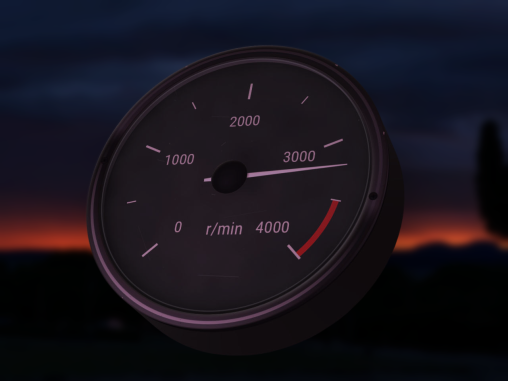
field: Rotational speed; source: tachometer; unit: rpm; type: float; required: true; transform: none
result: 3250 rpm
